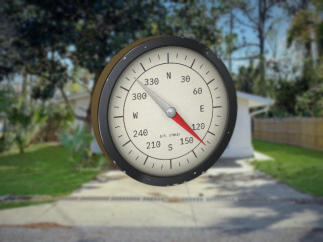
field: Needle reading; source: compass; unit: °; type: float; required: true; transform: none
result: 135 °
